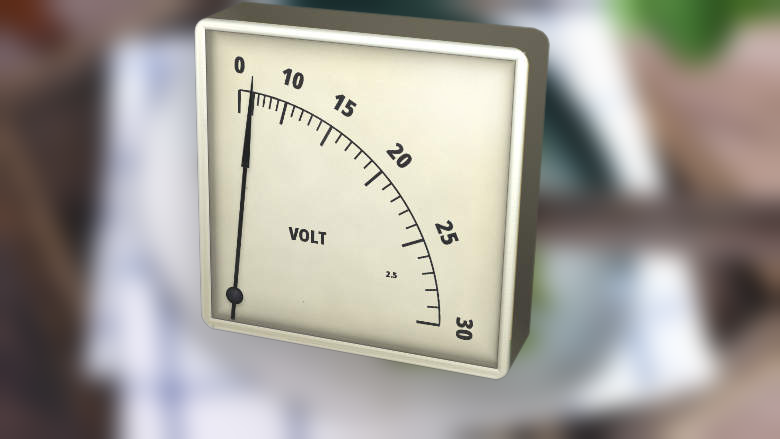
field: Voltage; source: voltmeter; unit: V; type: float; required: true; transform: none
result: 5 V
